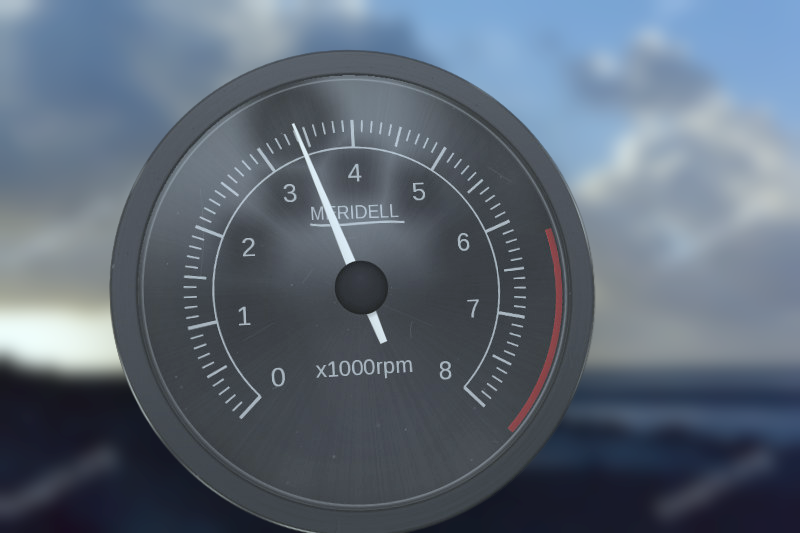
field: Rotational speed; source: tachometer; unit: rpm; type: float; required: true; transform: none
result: 3400 rpm
